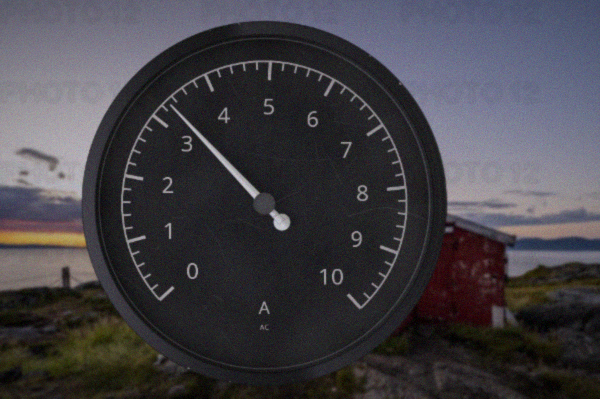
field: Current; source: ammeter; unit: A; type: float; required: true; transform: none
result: 3.3 A
